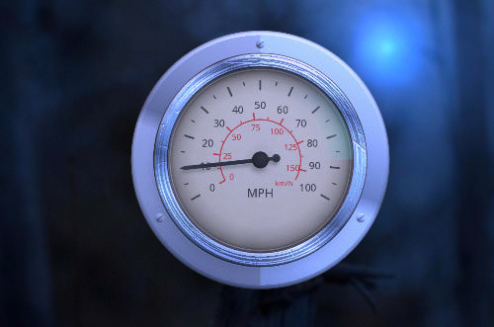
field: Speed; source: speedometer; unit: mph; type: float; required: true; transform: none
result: 10 mph
